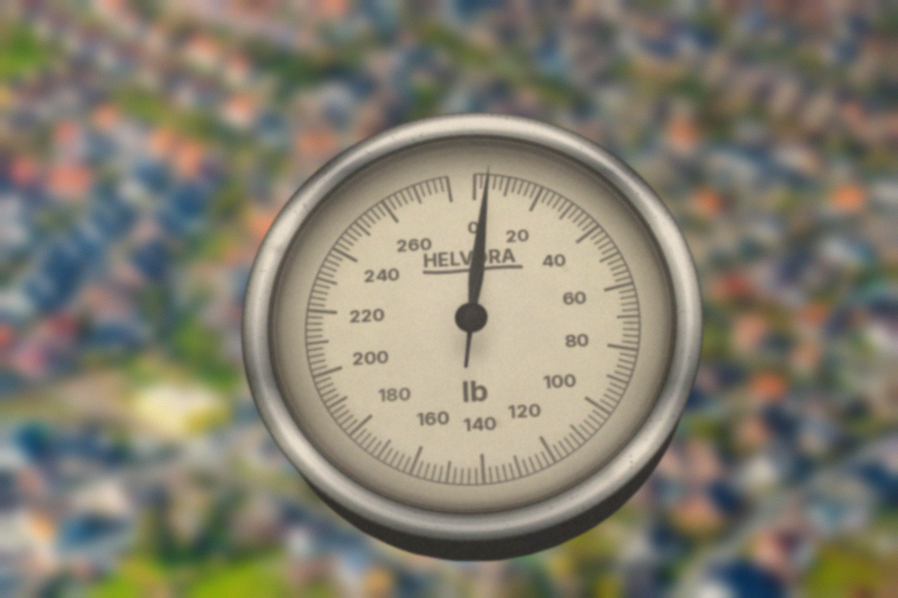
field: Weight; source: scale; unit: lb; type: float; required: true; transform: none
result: 4 lb
